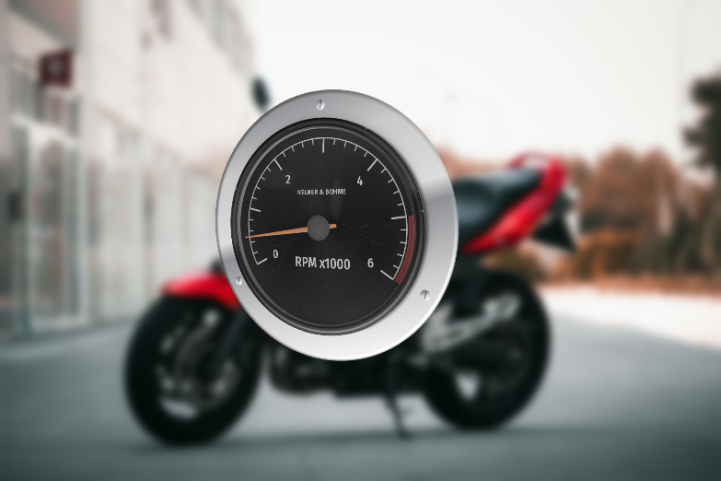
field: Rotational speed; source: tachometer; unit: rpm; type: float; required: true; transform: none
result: 500 rpm
